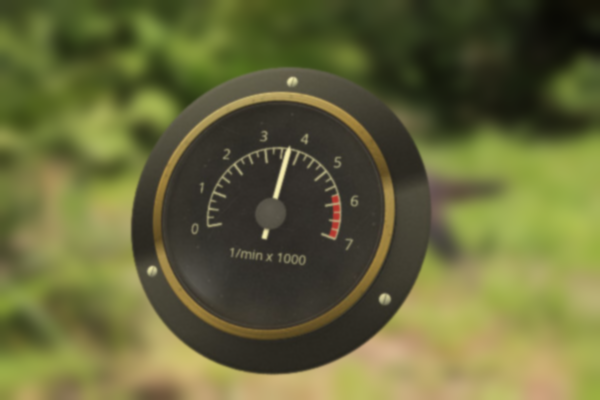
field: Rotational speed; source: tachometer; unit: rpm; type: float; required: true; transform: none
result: 3750 rpm
